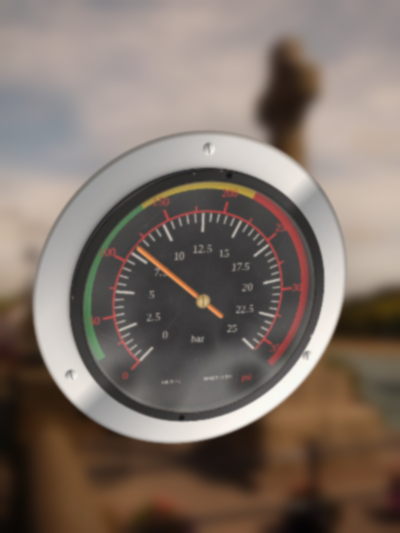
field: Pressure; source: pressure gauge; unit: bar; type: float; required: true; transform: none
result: 8 bar
